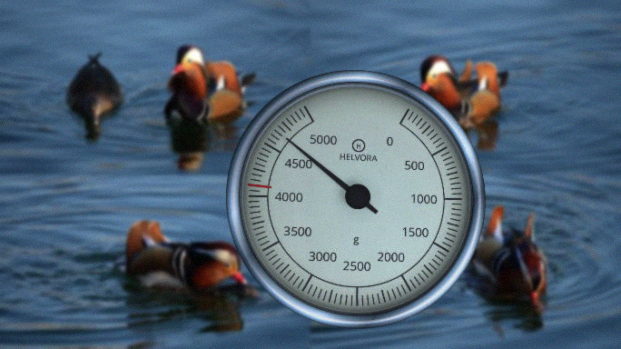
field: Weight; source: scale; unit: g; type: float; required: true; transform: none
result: 4650 g
